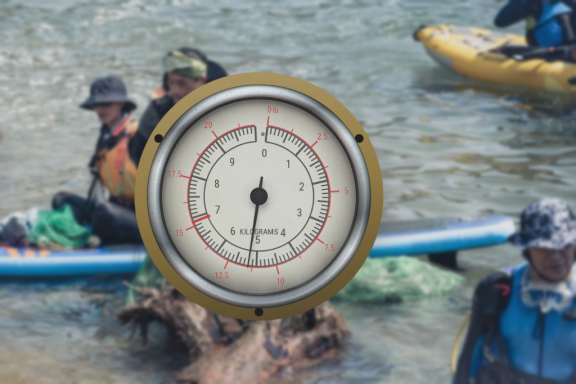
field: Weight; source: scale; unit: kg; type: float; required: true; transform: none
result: 5.2 kg
